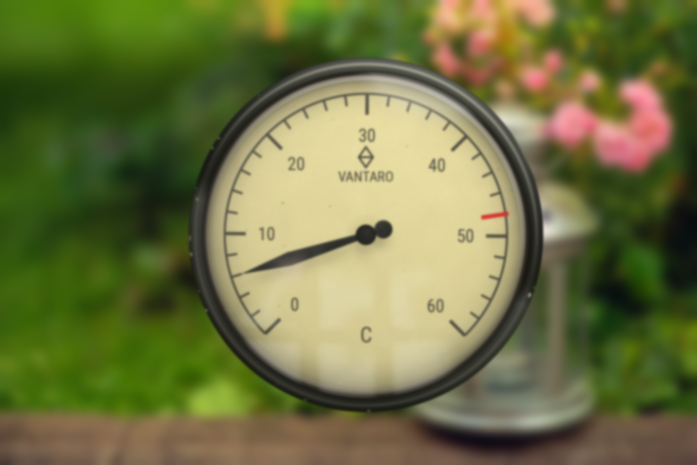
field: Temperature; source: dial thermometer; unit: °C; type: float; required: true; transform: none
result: 6 °C
